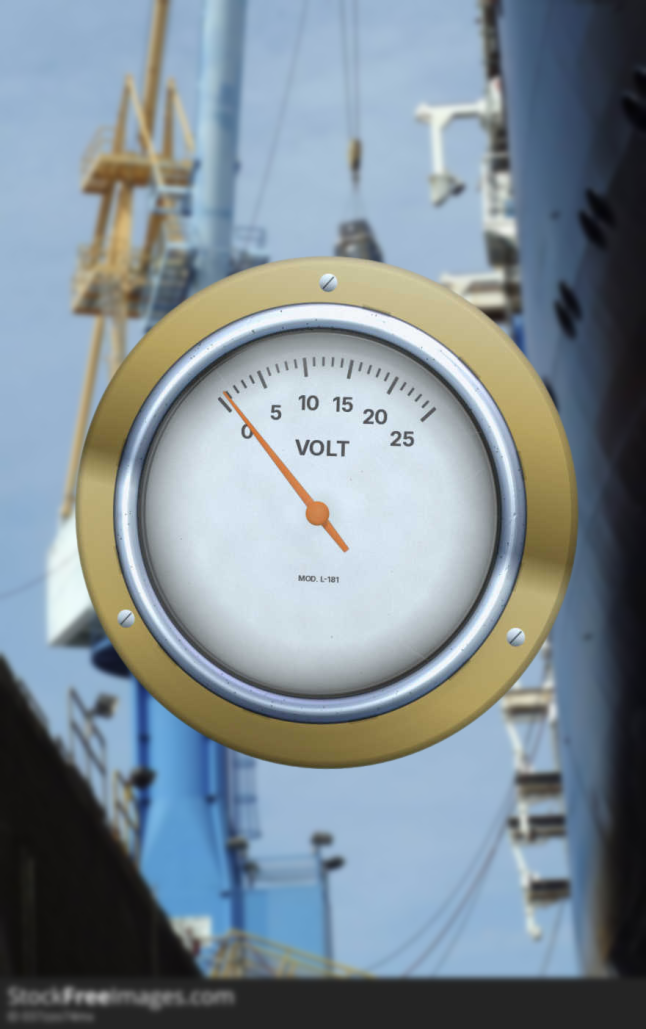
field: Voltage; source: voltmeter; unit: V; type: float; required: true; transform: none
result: 1 V
